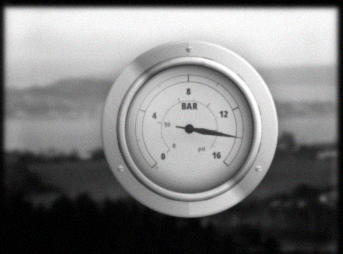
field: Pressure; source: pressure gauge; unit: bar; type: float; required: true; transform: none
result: 14 bar
